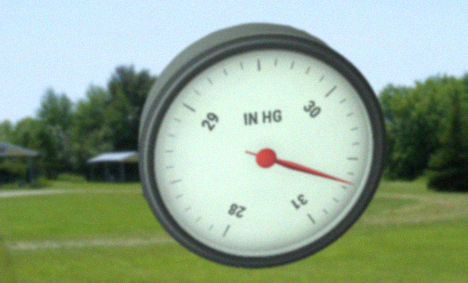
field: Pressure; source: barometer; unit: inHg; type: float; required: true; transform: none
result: 30.65 inHg
